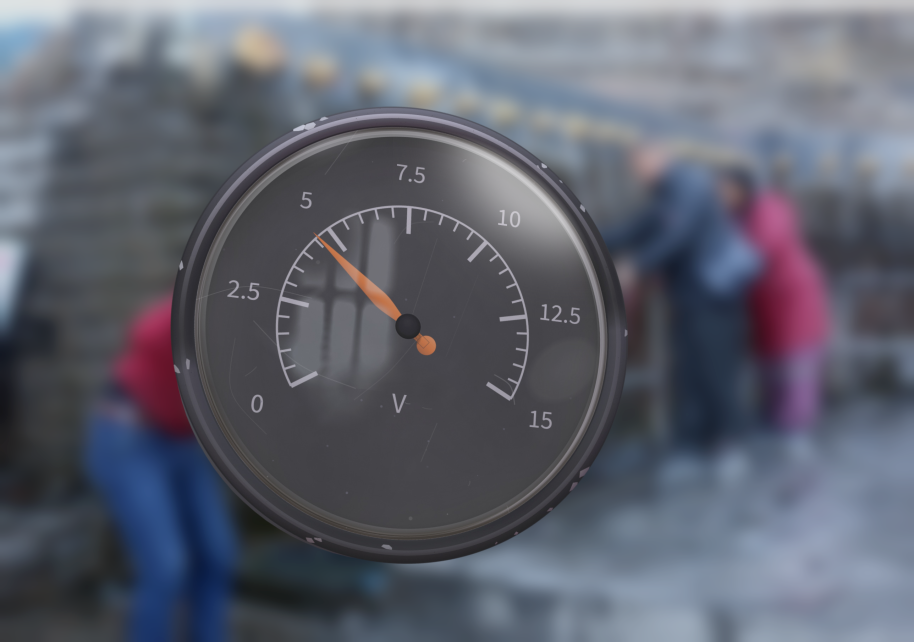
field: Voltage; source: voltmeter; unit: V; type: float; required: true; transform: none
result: 4.5 V
